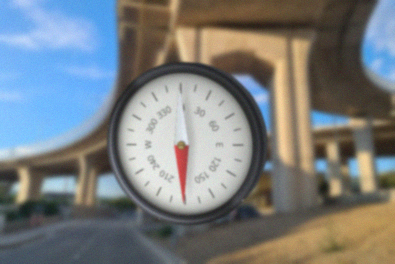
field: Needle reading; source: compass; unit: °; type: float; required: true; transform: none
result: 180 °
